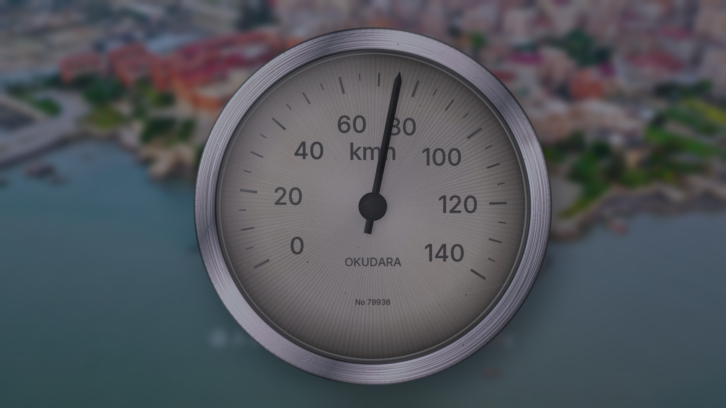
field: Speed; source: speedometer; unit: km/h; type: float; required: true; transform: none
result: 75 km/h
